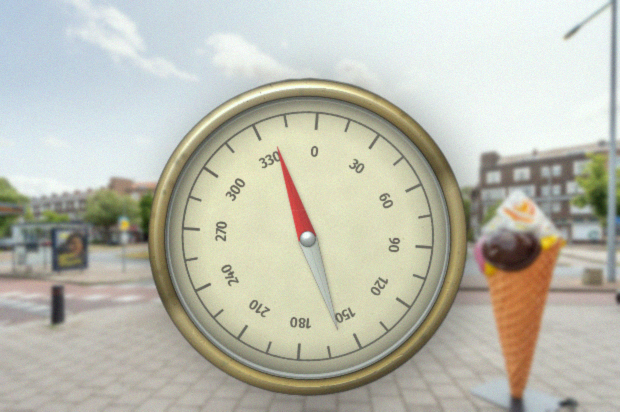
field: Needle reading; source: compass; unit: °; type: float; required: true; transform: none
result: 337.5 °
